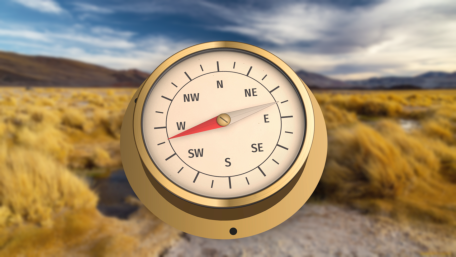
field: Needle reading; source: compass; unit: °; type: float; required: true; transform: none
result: 255 °
